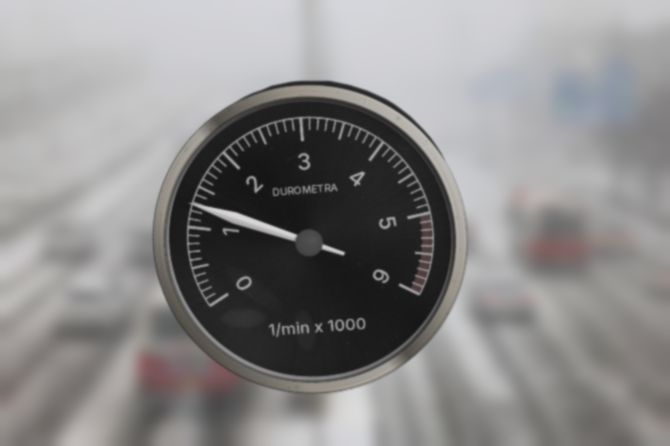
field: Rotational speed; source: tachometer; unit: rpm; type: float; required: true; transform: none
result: 1300 rpm
